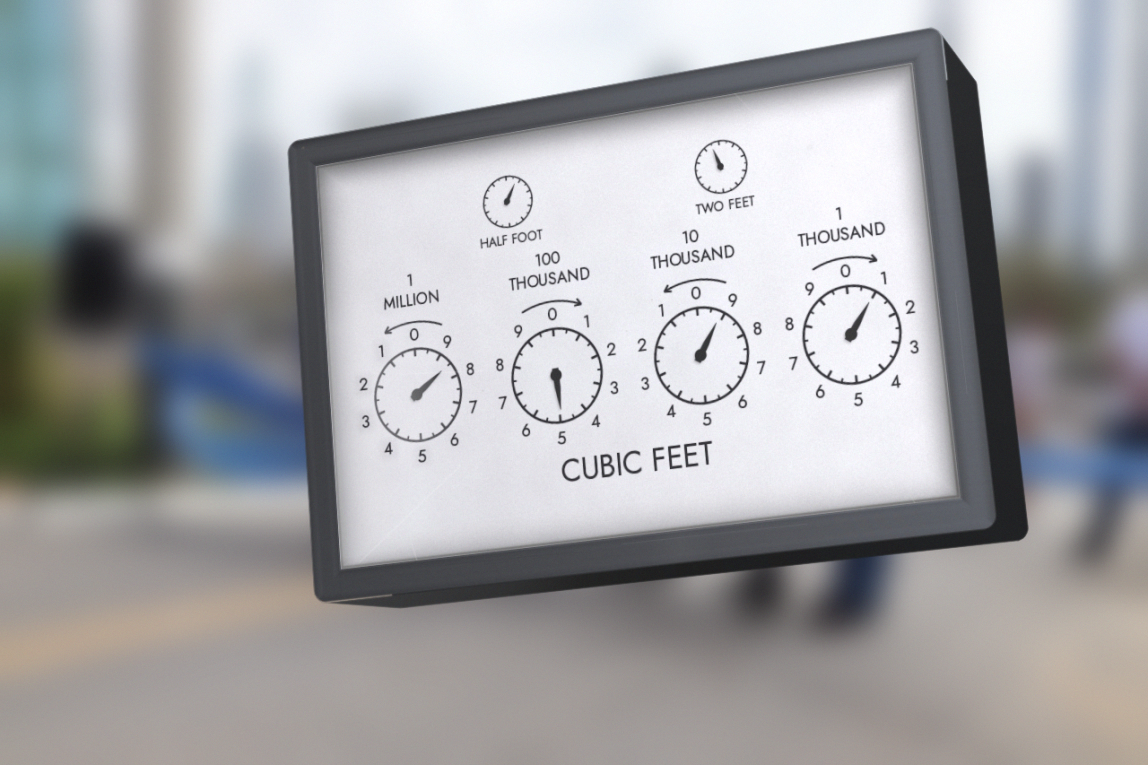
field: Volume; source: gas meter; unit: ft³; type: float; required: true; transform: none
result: 849100 ft³
